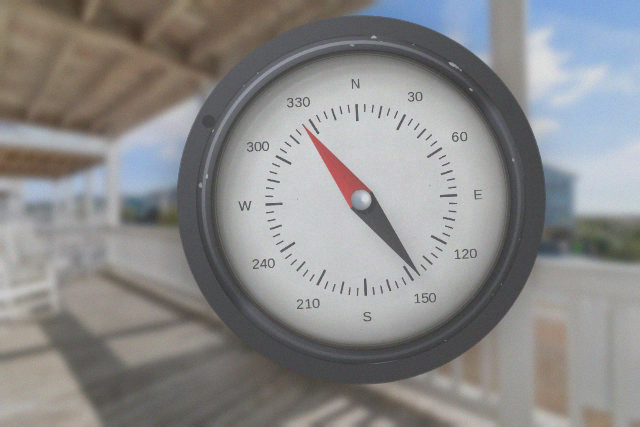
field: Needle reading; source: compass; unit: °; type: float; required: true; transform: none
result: 325 °
